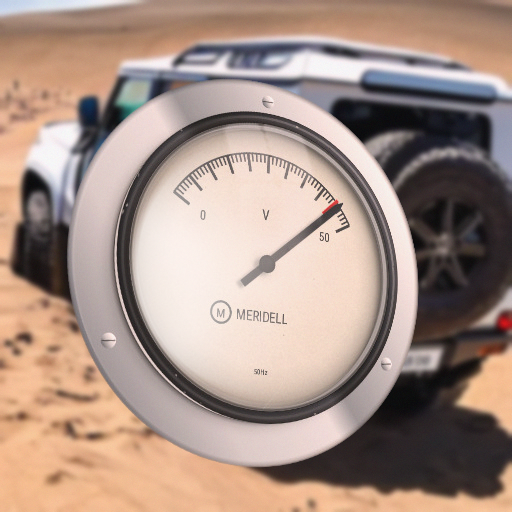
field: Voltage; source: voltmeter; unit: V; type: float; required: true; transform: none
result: 45 V
